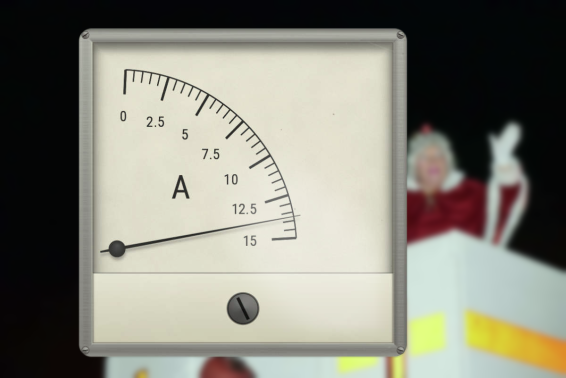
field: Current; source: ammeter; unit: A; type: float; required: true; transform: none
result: 13.75 A
